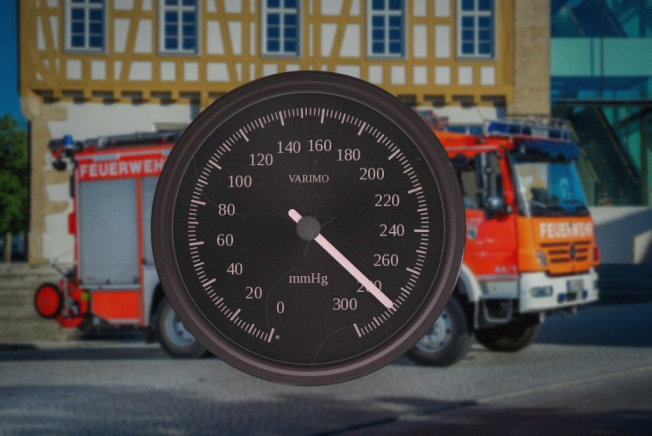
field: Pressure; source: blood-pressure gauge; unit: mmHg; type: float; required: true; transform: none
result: 280 mmHg
